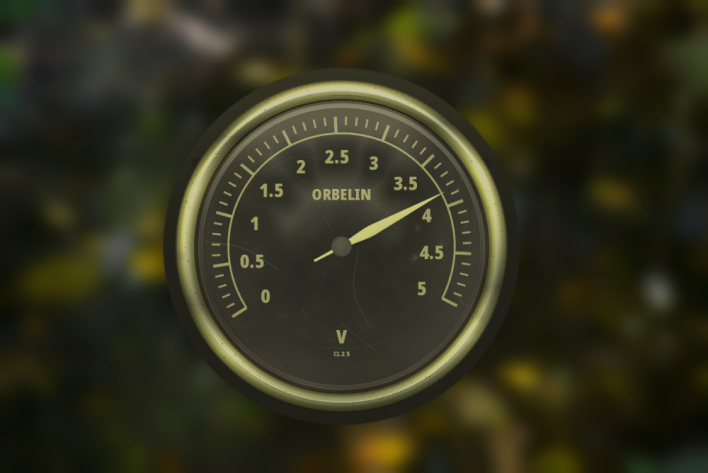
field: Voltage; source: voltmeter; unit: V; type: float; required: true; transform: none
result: 3.85 V
